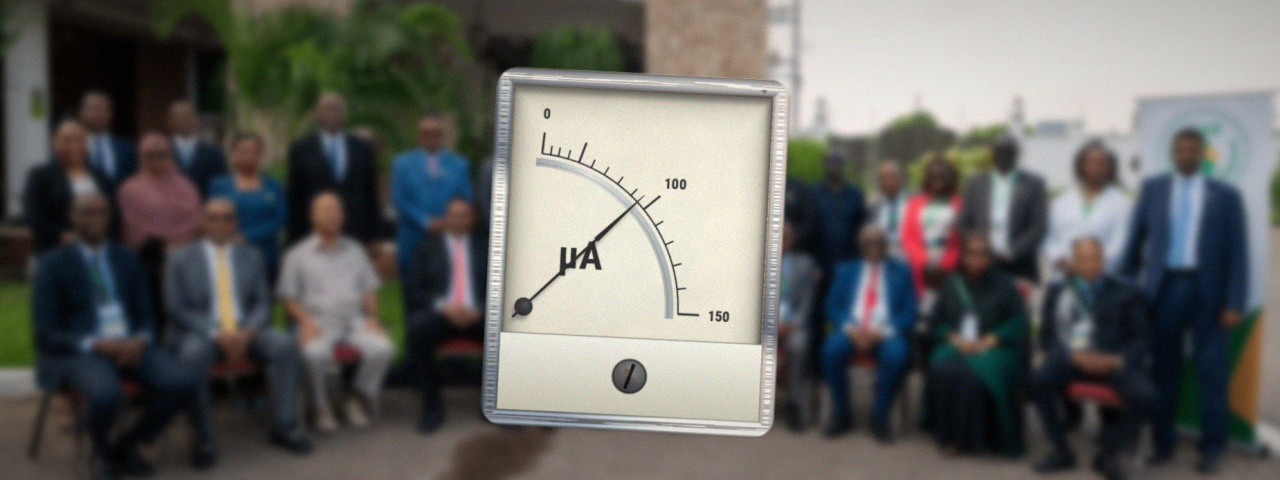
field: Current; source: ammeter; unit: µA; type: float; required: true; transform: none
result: 95 µA
